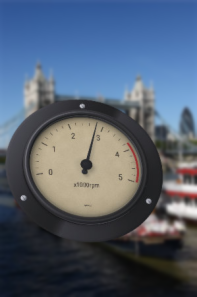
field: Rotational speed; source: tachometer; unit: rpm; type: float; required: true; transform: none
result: 2800 rpm
